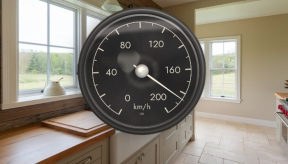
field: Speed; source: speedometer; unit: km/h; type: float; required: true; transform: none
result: 185 km/h
